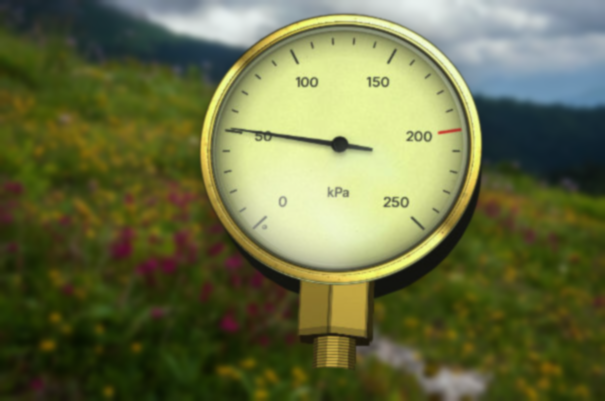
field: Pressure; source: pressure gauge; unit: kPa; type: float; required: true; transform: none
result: 50 kPa
